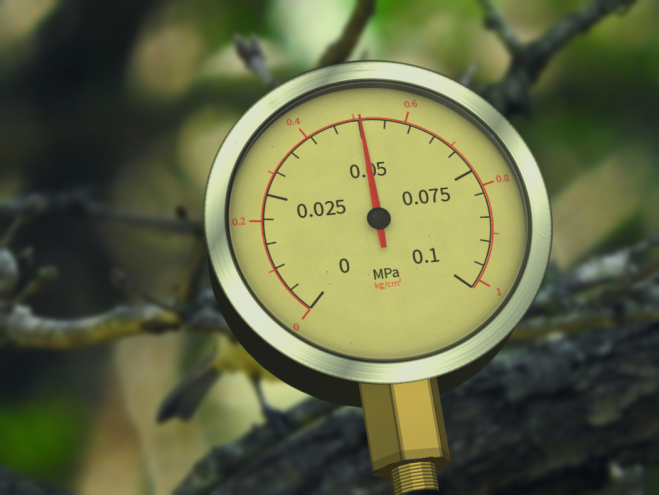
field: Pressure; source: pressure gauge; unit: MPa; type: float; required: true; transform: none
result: 0.05 MPa
